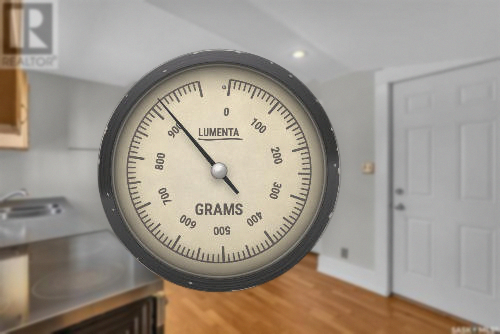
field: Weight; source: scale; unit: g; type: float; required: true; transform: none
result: 920 g
